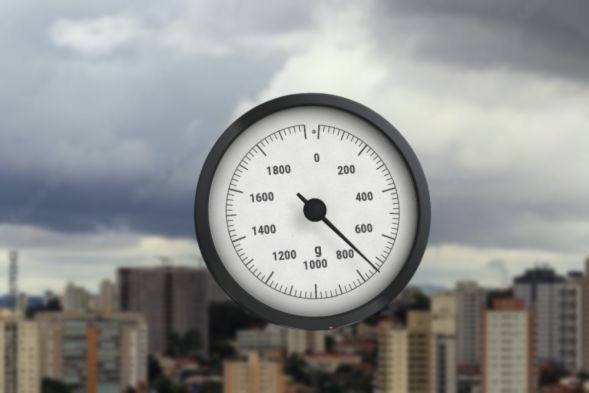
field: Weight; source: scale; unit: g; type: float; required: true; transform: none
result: 740 g
